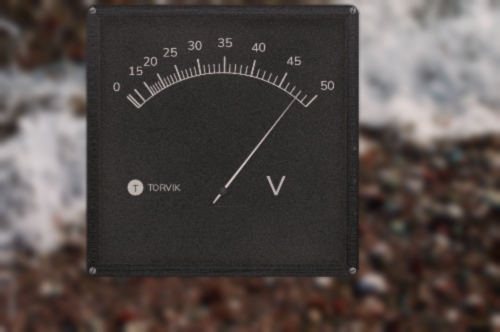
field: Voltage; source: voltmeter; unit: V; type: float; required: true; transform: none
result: 48 V
